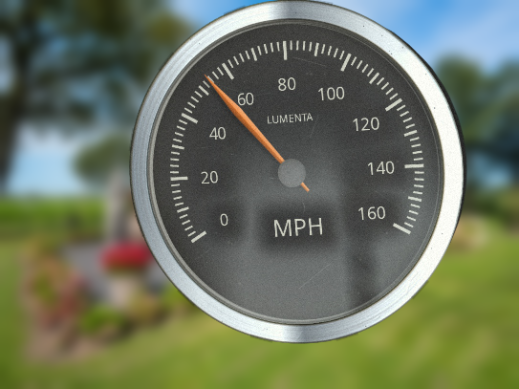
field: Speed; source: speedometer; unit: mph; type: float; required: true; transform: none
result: 54 mph
